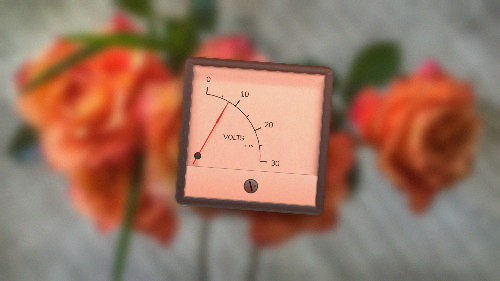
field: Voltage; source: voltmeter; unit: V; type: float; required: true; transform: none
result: 7.5 V
